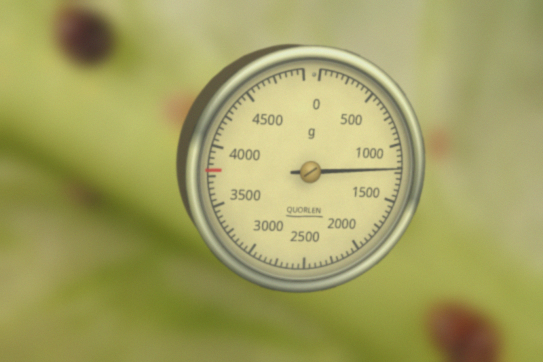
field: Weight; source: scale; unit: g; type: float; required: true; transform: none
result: 1200 g
